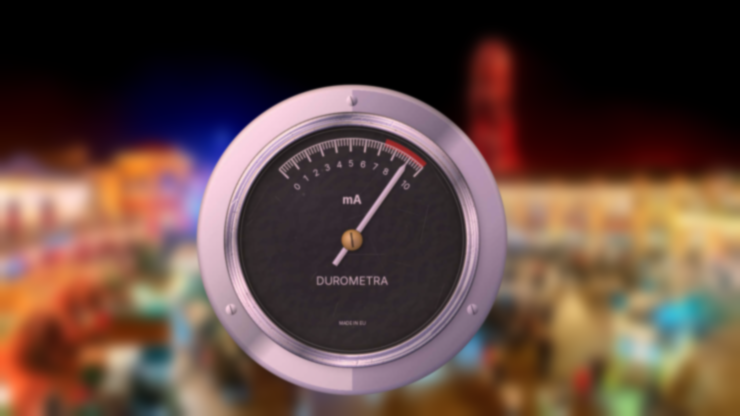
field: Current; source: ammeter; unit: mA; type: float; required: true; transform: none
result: 9 mA
